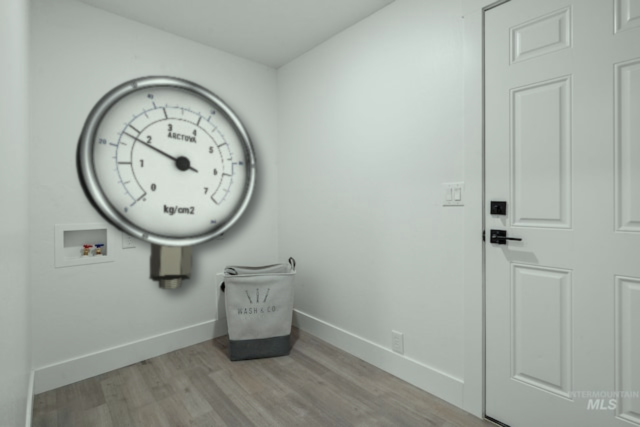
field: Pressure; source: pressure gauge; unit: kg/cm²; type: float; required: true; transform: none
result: 1.75 kg/cm²
